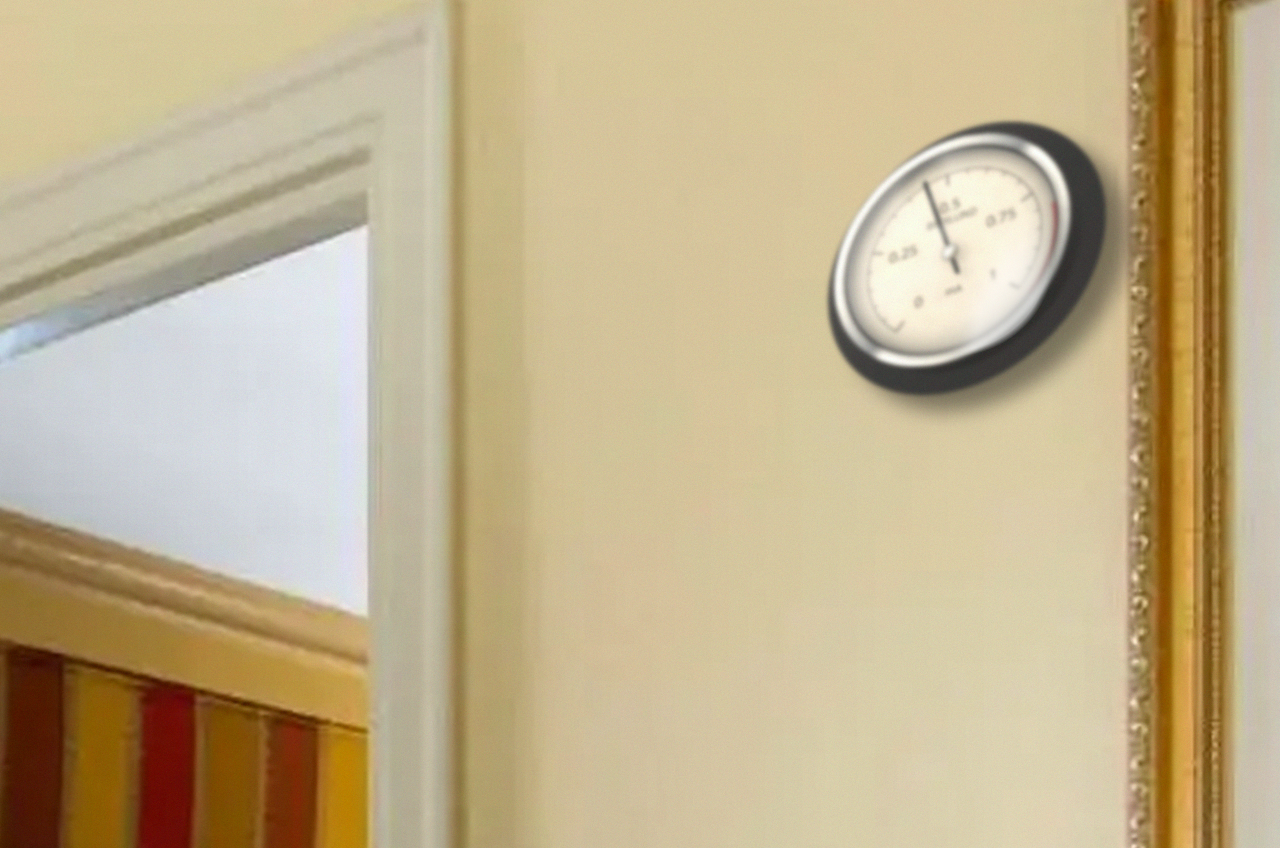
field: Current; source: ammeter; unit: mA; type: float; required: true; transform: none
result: 0.45 mA
